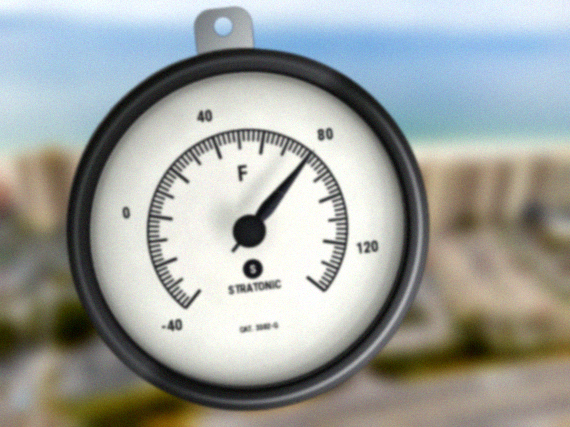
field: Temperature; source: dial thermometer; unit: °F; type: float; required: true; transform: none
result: 80 °F
